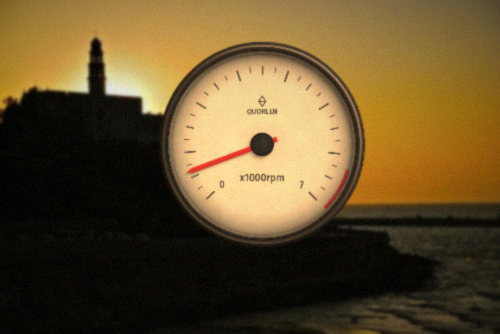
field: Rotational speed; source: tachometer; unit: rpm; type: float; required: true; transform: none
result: 625 rpm
